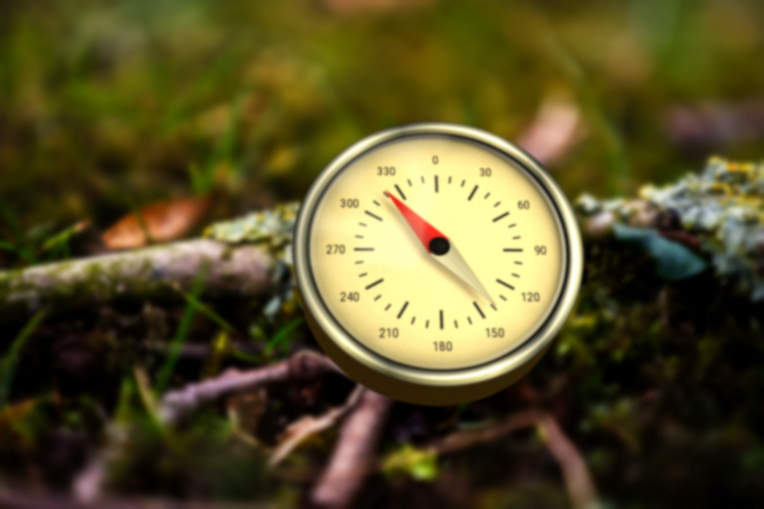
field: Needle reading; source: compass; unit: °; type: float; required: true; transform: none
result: 320 °
